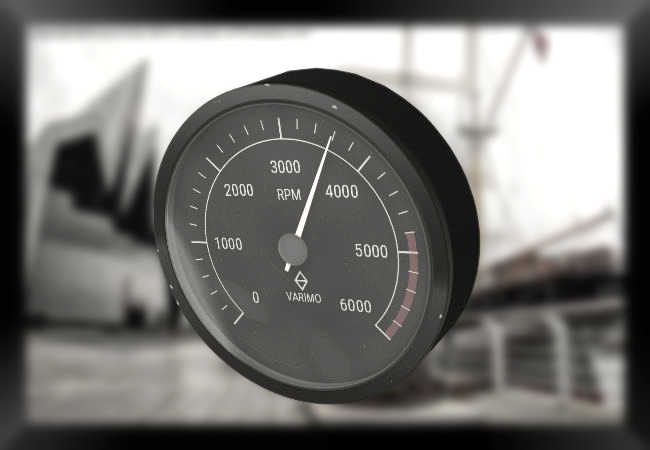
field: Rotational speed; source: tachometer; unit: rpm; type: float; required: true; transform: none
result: 3600 rpm
